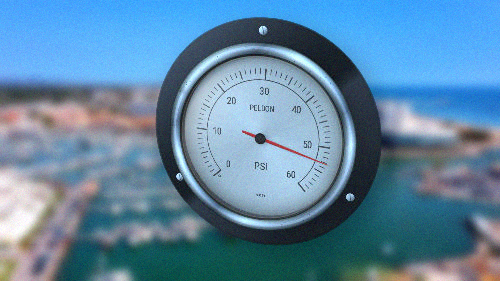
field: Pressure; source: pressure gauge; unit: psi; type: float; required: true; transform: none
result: 53 psi
